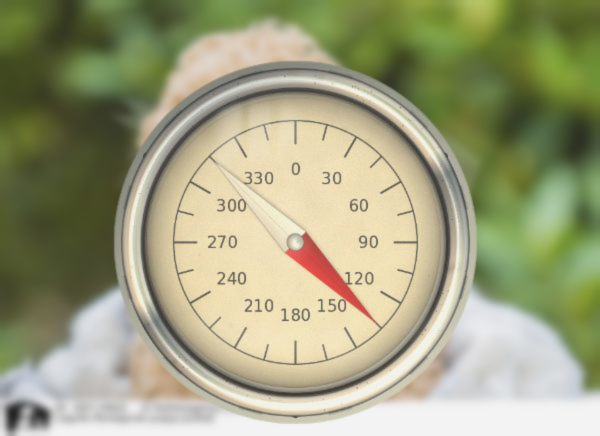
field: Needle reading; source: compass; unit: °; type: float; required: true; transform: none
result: 135 °
